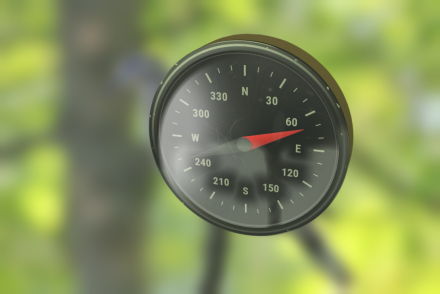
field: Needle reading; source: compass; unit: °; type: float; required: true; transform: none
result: 70 °
